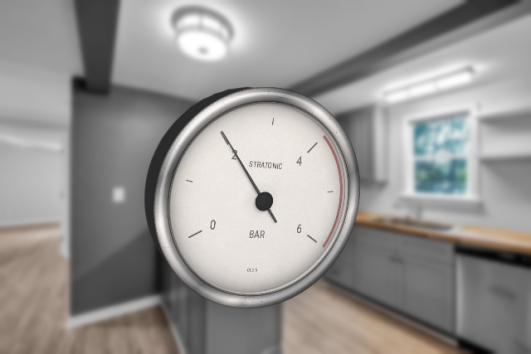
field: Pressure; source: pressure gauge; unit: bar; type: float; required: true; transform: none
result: 2 bar
